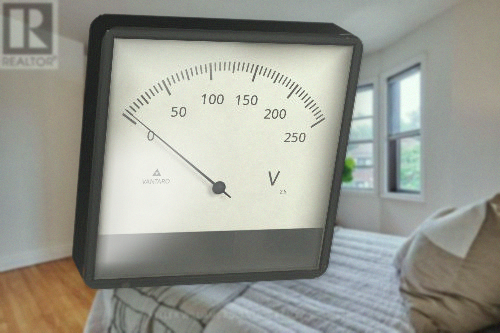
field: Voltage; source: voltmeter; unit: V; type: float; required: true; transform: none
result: 5 V
